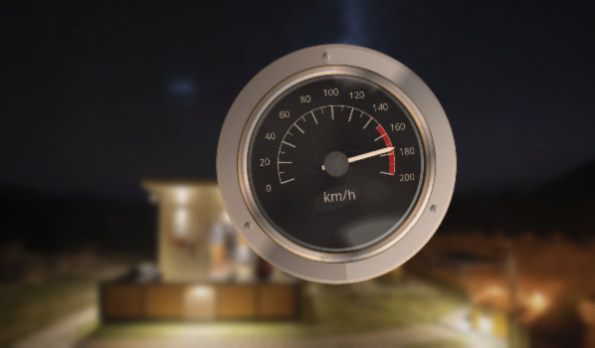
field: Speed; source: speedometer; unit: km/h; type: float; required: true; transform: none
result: 175 km/h
